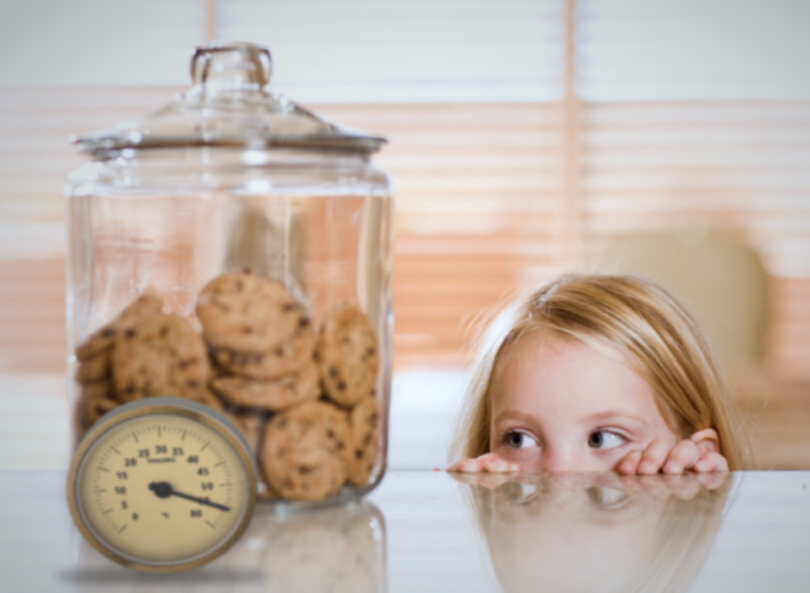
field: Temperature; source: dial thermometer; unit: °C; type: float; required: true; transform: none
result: 55 °C
